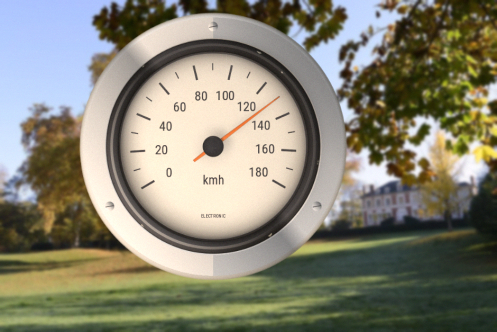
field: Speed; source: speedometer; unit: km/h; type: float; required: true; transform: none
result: 130 km/h
